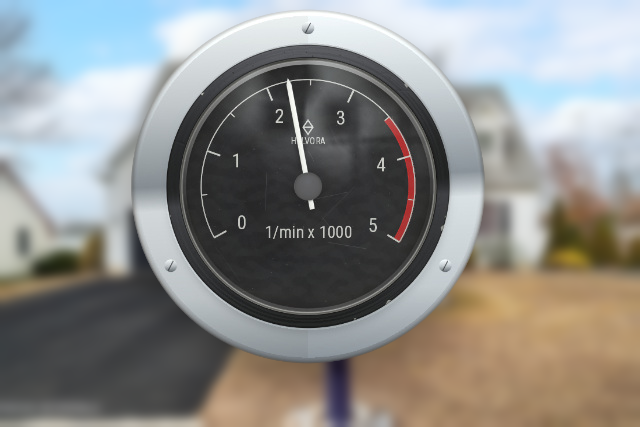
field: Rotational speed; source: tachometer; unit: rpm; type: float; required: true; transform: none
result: 2250 rpm
